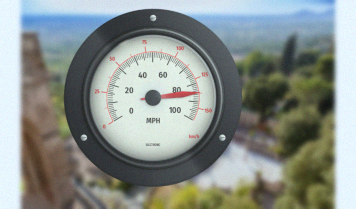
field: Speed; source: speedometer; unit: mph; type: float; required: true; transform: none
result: 85 mph
